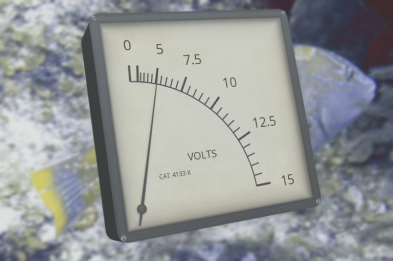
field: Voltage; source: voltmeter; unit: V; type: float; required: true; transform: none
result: 5 V
